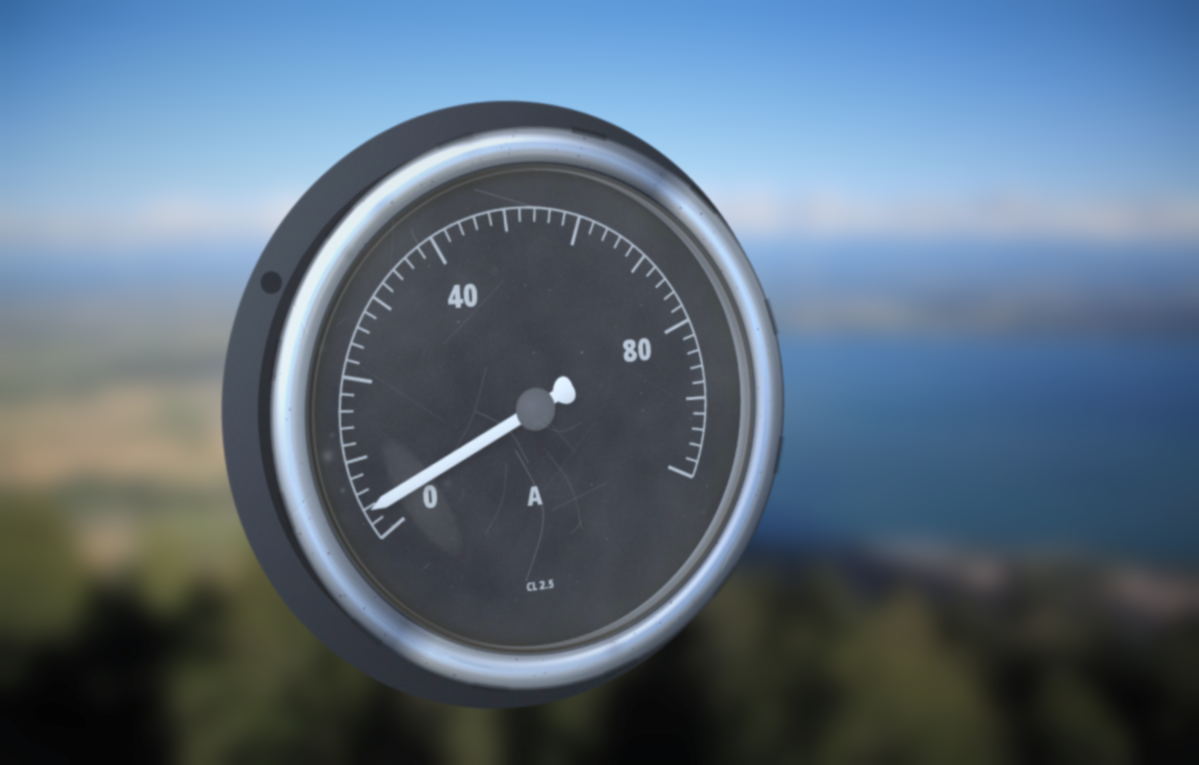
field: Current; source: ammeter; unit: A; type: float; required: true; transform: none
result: 4 A
